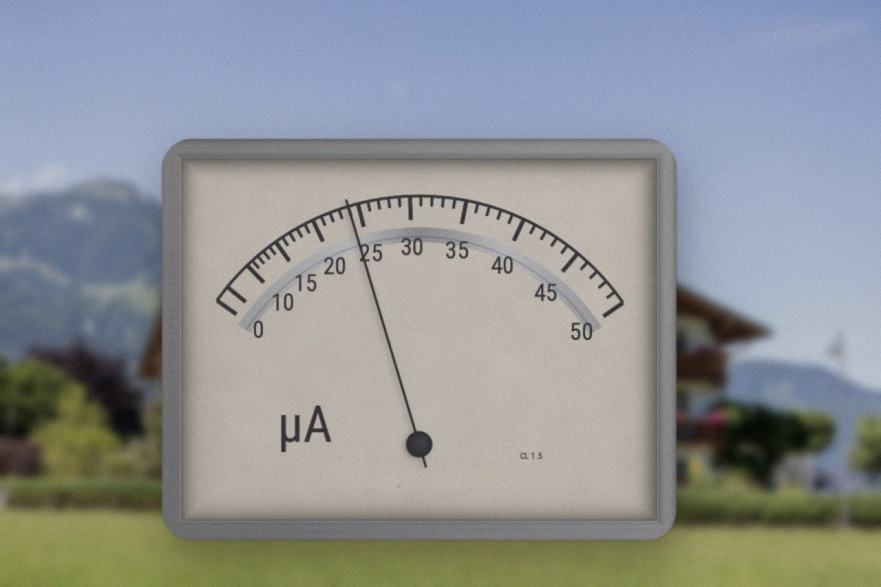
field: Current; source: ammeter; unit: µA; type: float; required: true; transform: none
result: 24 µA
